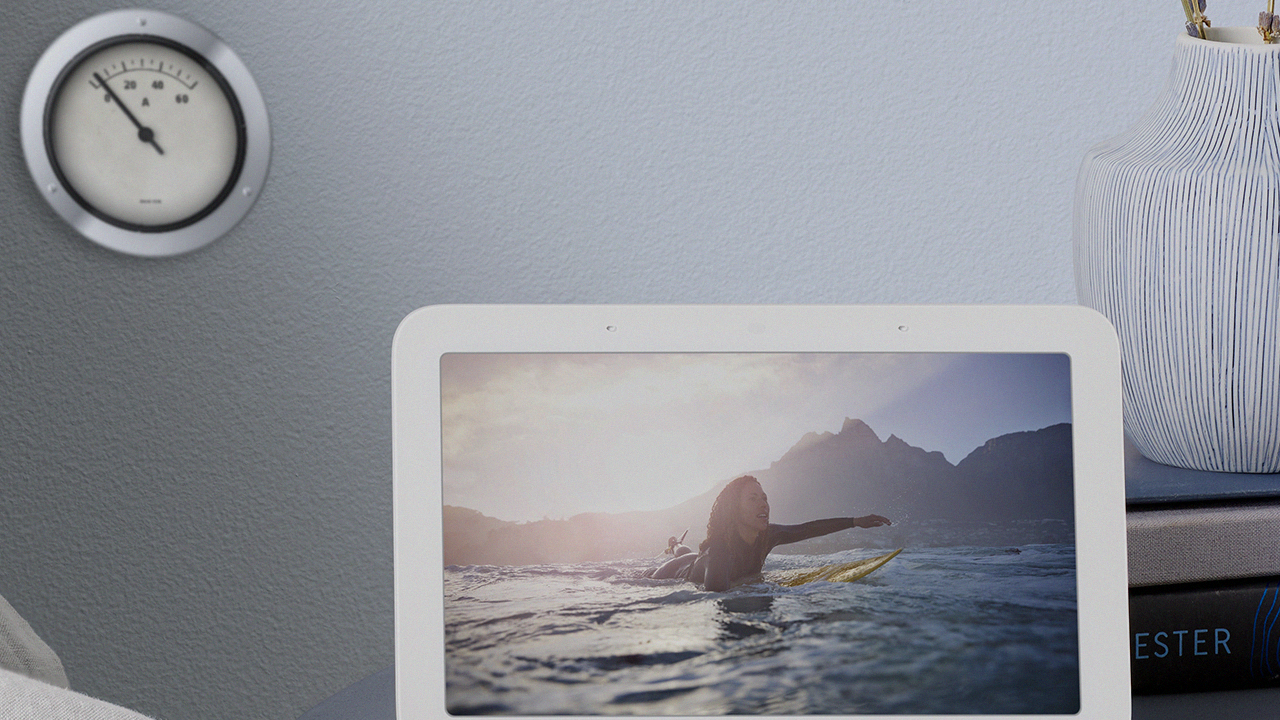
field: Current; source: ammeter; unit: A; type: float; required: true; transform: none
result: 5 A
